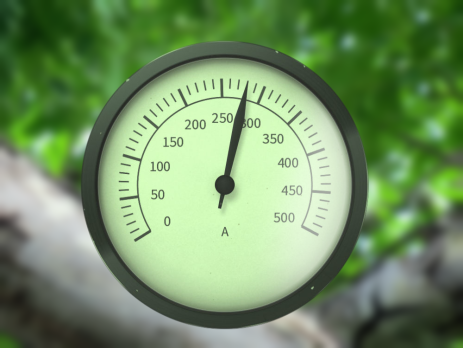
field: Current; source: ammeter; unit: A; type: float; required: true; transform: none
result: 280 A
